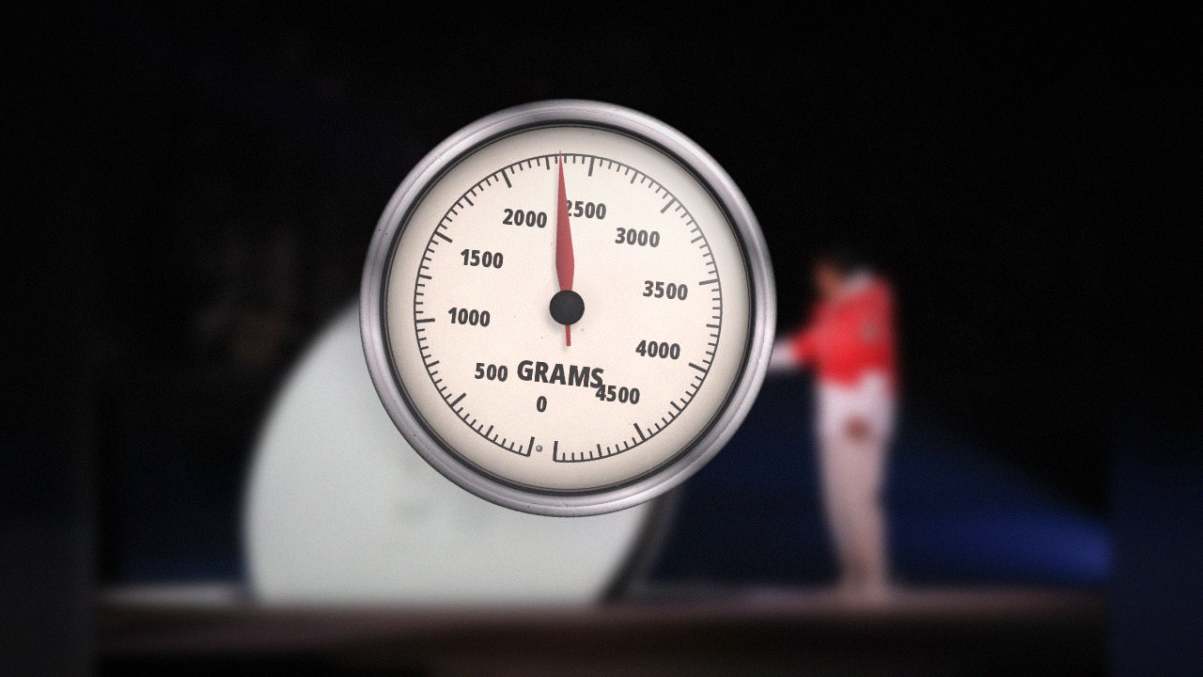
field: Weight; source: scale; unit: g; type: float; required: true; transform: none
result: 2325 g
